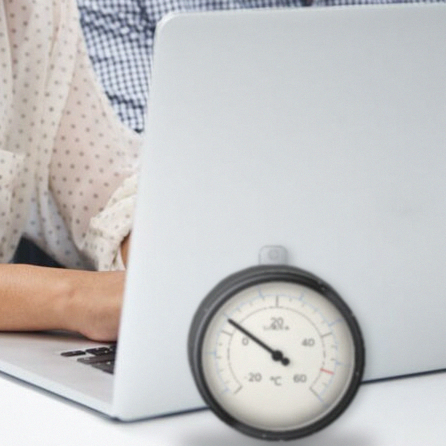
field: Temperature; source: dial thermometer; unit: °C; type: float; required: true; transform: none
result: 4 °C
